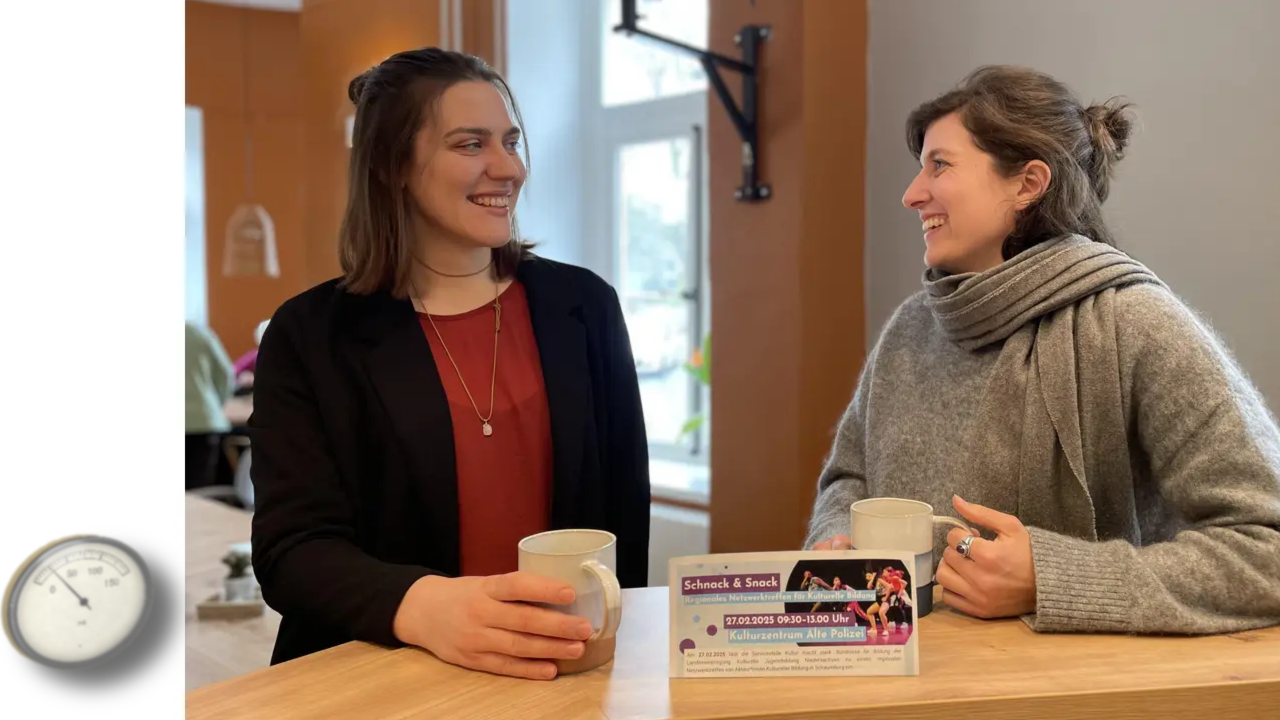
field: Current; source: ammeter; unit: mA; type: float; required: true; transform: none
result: 25 mA
